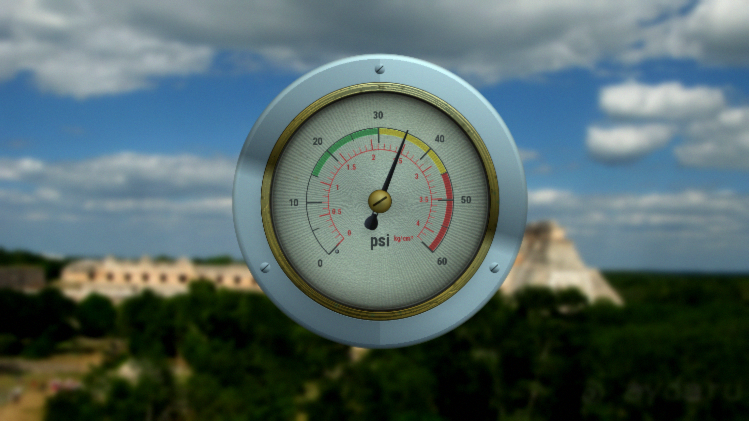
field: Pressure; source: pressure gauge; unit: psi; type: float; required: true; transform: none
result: 35 psi
